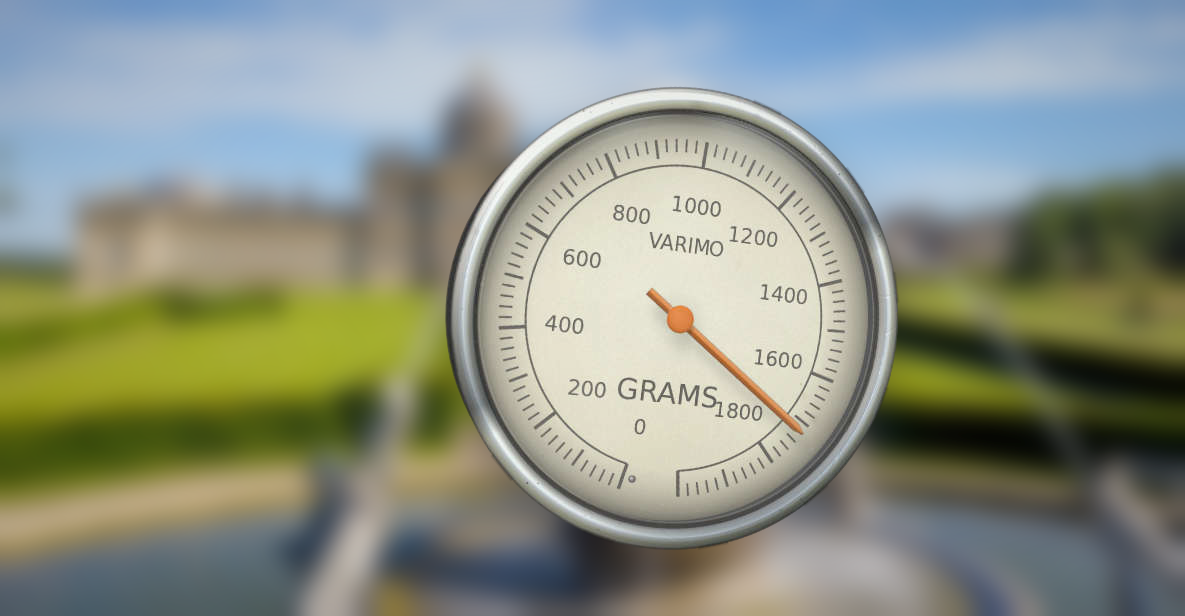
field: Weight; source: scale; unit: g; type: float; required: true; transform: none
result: 1720 g
